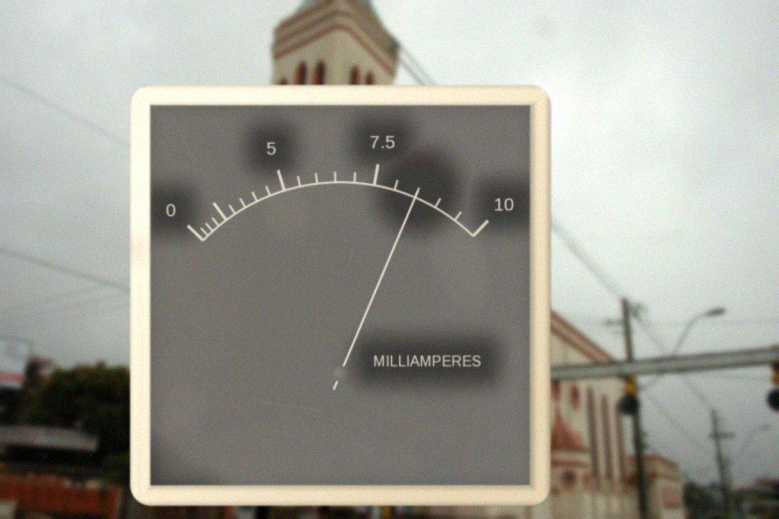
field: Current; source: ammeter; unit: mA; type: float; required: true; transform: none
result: 8.5 mA
